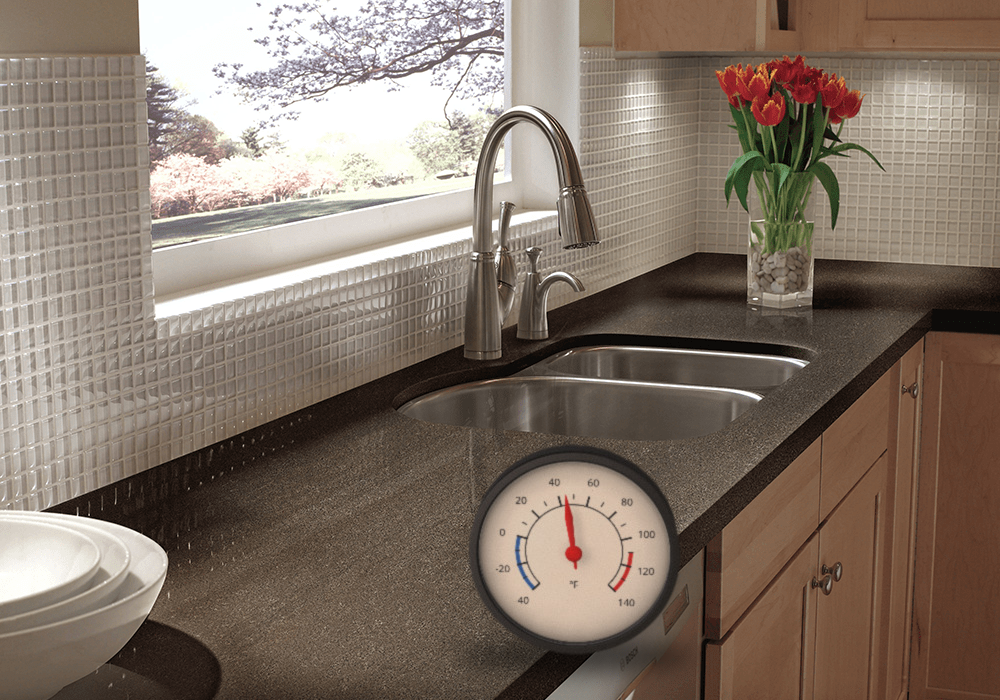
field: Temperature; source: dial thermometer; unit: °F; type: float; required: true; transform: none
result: 45 °F
